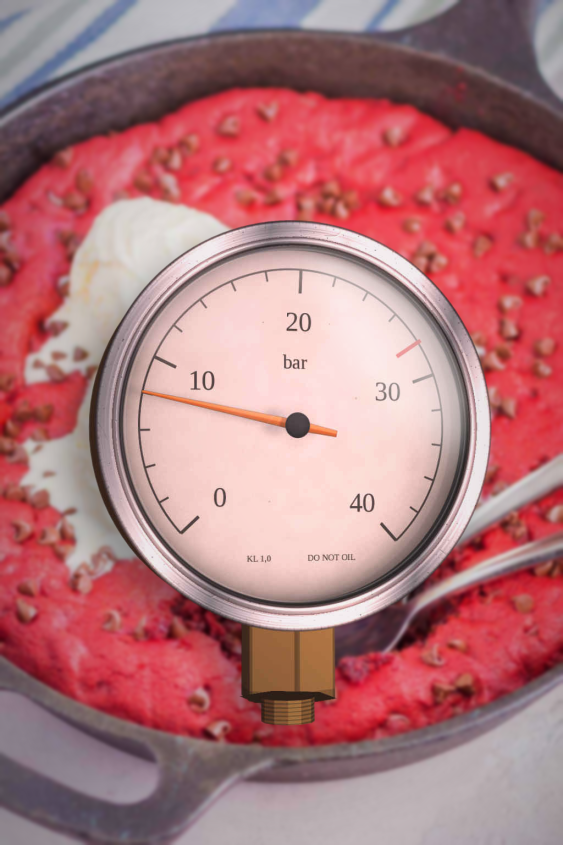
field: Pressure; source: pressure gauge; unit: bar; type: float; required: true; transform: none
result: 8 bar
